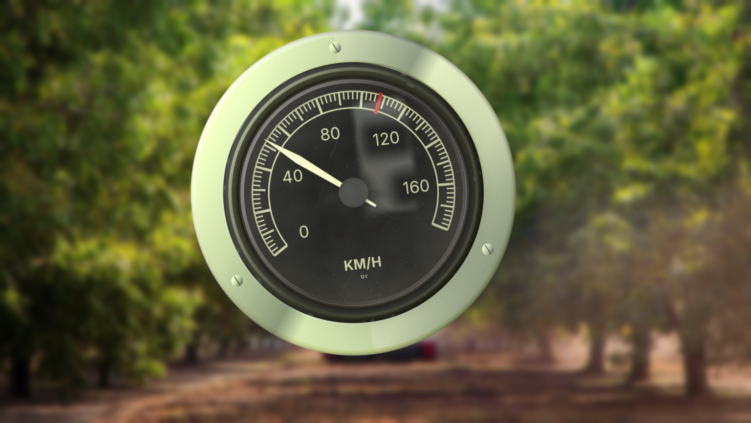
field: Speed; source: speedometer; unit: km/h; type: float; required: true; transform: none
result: 52 km/h
